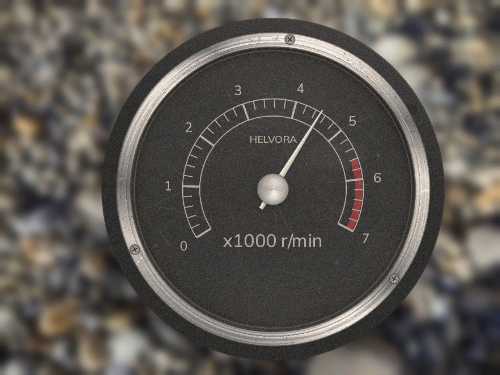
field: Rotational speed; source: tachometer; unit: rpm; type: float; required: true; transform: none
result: 4500 rpm
